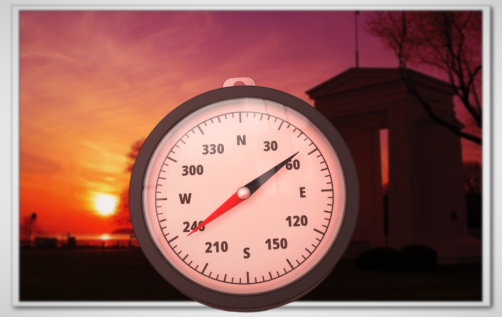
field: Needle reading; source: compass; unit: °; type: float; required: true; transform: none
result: 235 °
